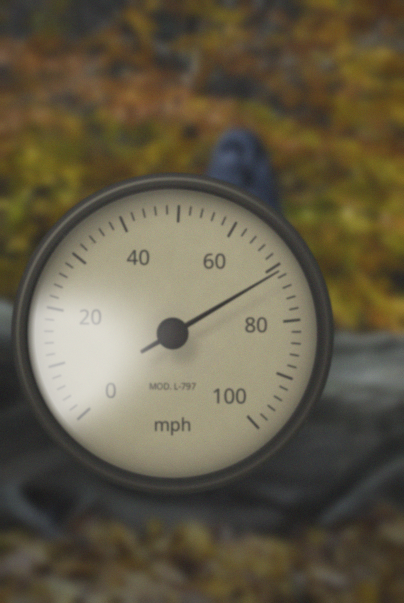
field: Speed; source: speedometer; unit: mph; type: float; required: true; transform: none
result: 71 mph
